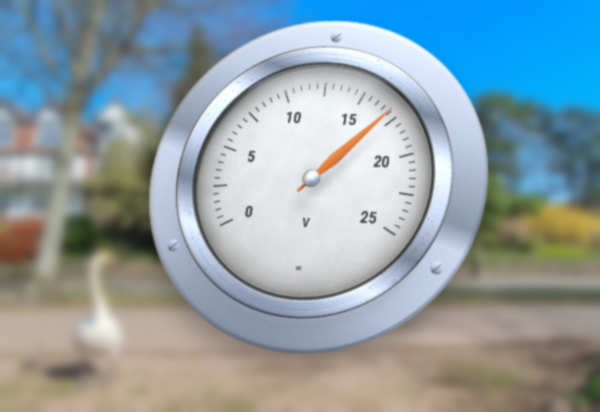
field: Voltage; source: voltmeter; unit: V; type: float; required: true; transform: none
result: 17 V
